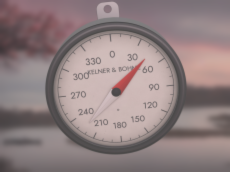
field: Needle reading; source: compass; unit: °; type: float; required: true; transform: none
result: 45 °
